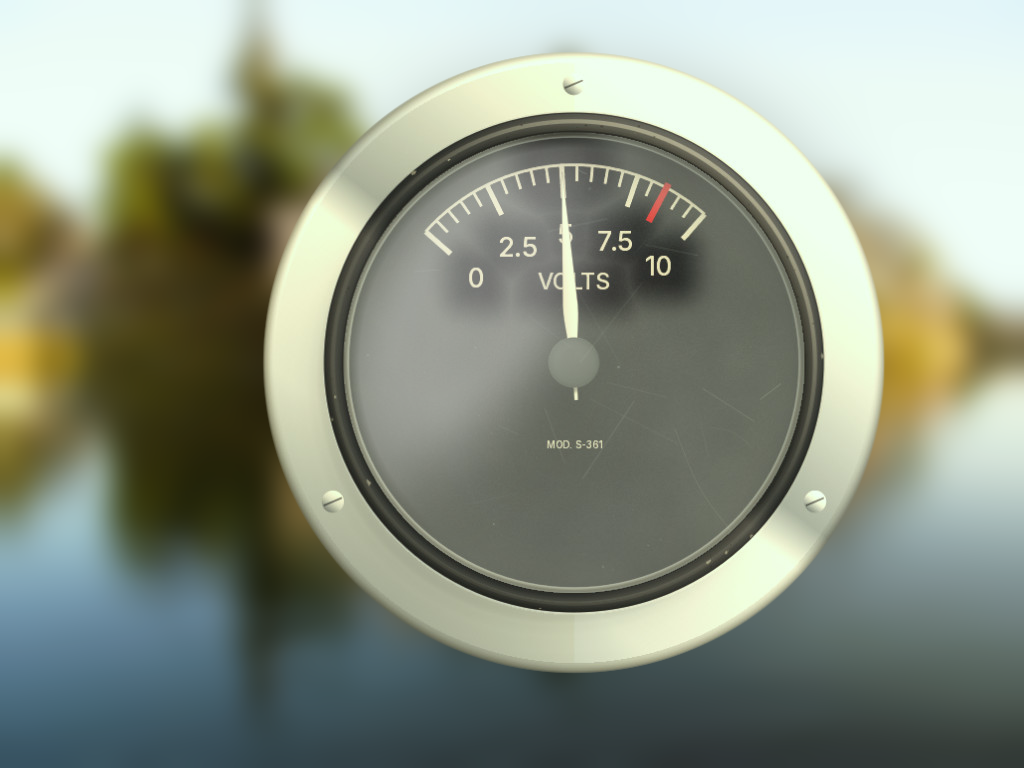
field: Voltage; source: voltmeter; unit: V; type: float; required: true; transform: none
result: 5 V
